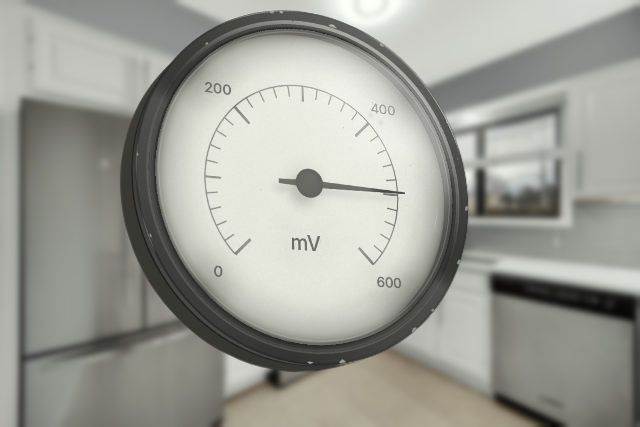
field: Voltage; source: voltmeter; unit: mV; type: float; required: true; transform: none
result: 500 mV
